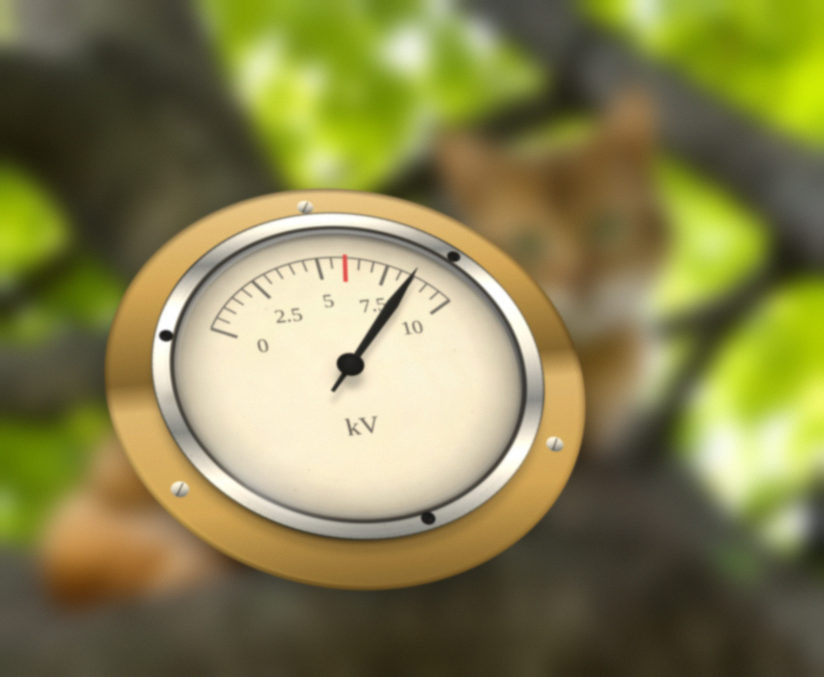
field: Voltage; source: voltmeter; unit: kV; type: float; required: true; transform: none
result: 8.5 kV
